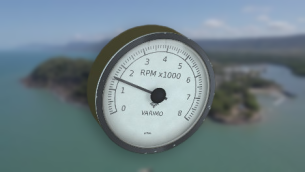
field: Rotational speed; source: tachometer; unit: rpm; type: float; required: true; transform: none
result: 1500 rpm
